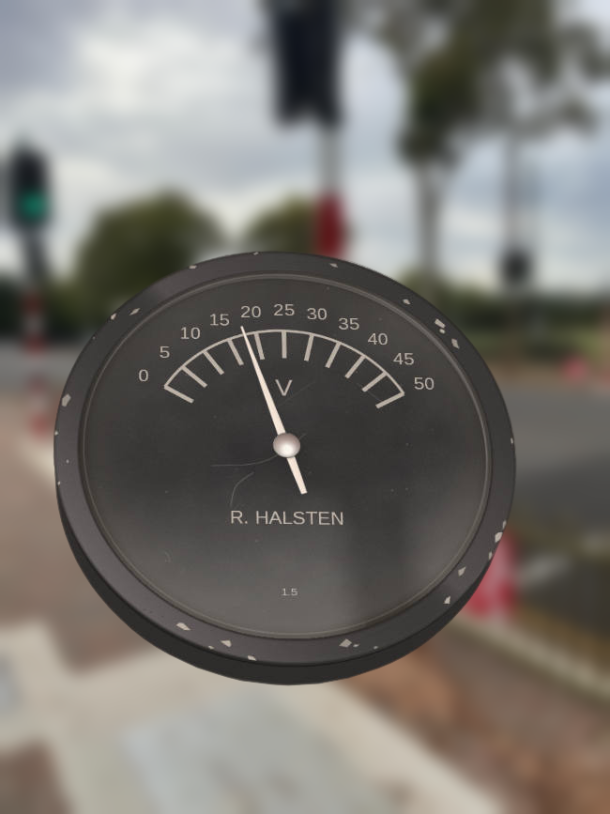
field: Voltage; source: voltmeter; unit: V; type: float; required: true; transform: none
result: 17.5 V
